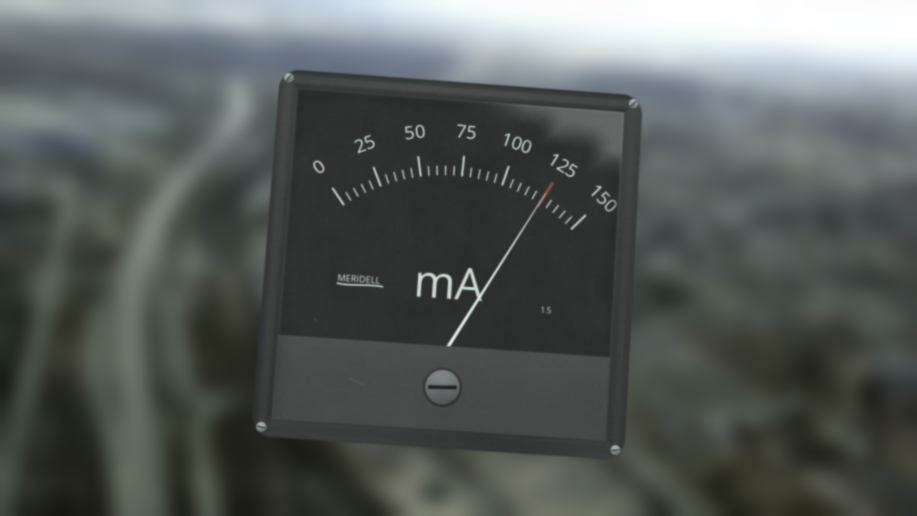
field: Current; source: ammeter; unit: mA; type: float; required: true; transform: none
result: 125 mA
